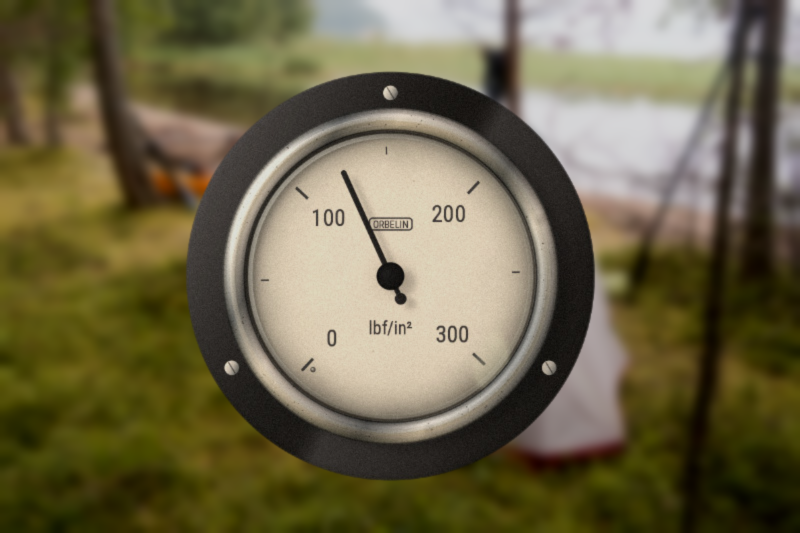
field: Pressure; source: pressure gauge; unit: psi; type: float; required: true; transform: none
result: 125 psi
